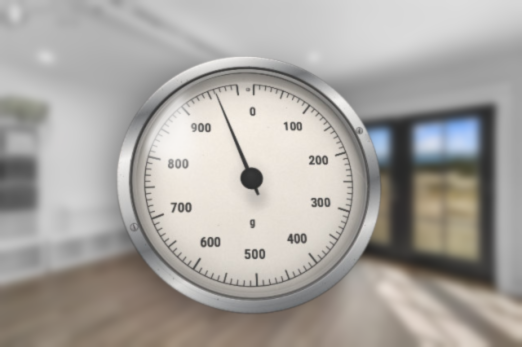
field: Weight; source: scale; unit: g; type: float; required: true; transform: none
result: 960 g
